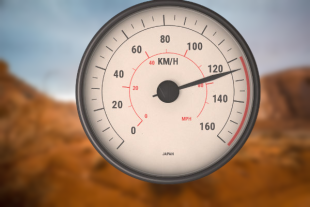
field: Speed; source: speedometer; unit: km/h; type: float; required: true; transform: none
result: 125 km/h
